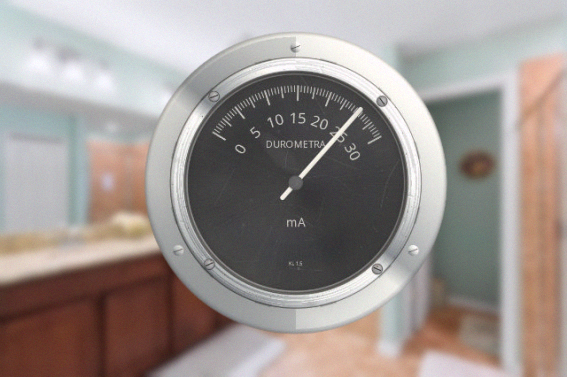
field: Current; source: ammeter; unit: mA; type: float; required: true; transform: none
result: 25 mA
